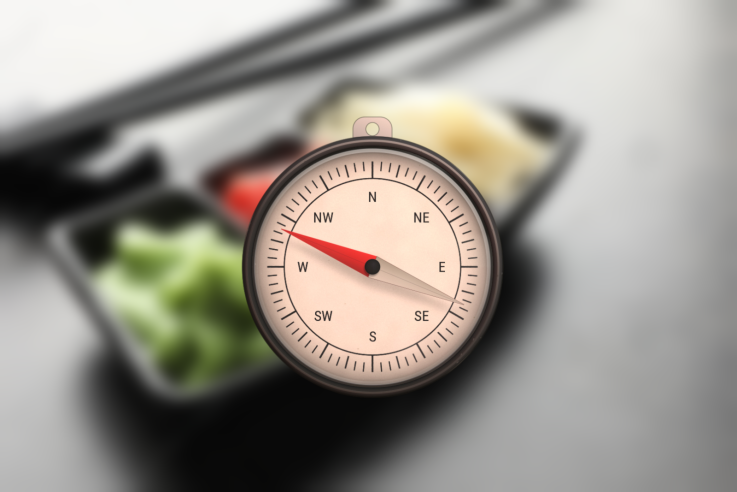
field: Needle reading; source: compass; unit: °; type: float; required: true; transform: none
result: 292.5 °
